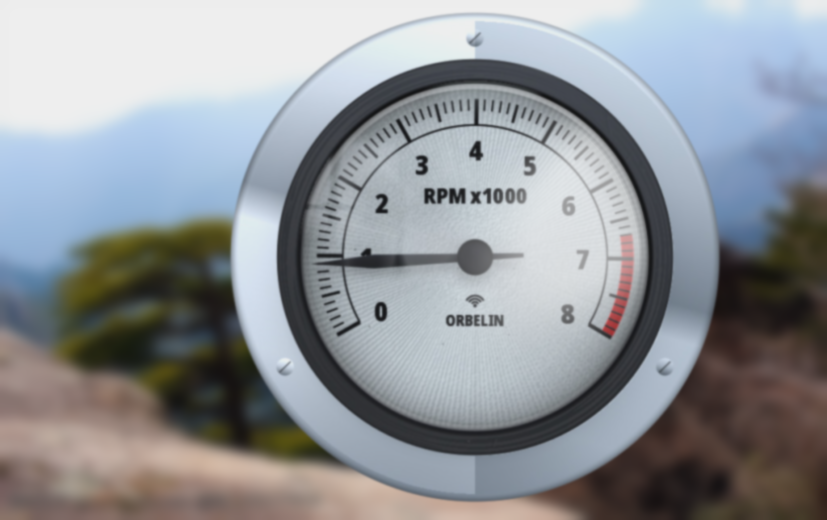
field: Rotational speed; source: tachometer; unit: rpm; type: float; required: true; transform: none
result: 900 rpm
